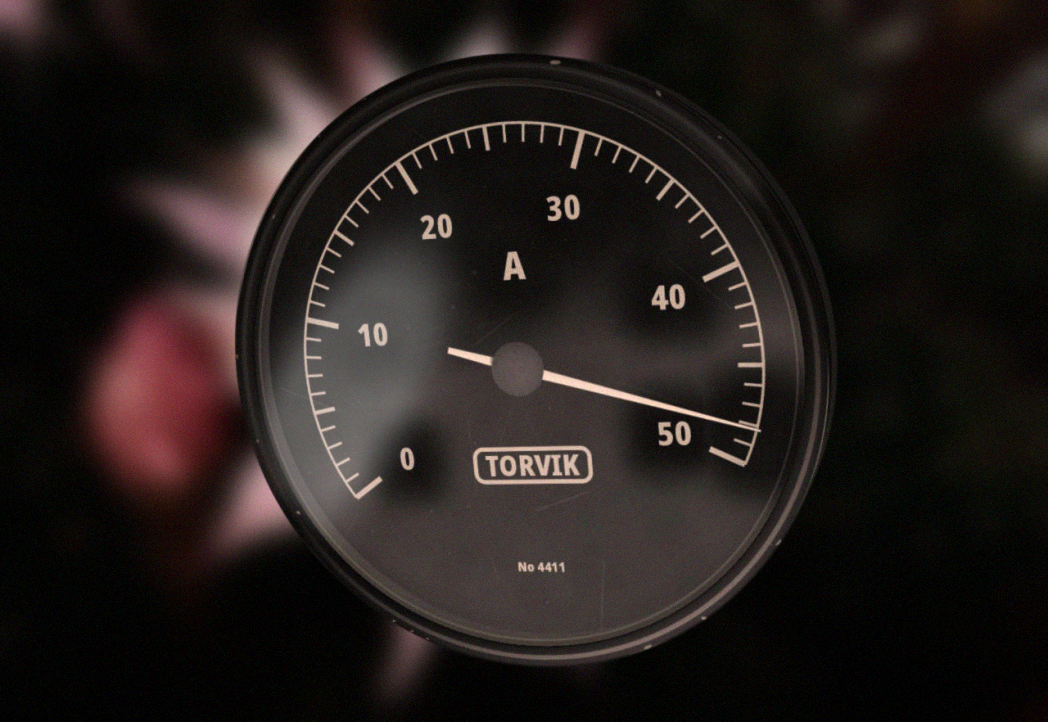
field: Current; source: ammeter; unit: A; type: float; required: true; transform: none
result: 48 A
